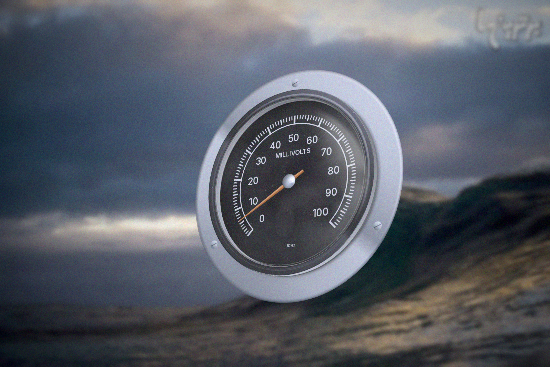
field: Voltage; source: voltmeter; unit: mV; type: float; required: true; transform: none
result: 5 mV
